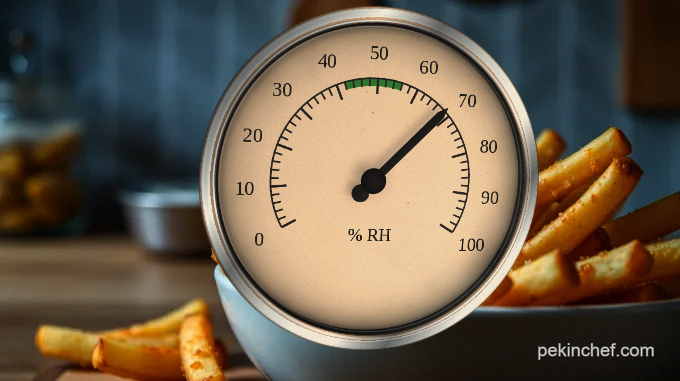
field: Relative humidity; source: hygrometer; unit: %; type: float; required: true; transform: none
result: 68 %
